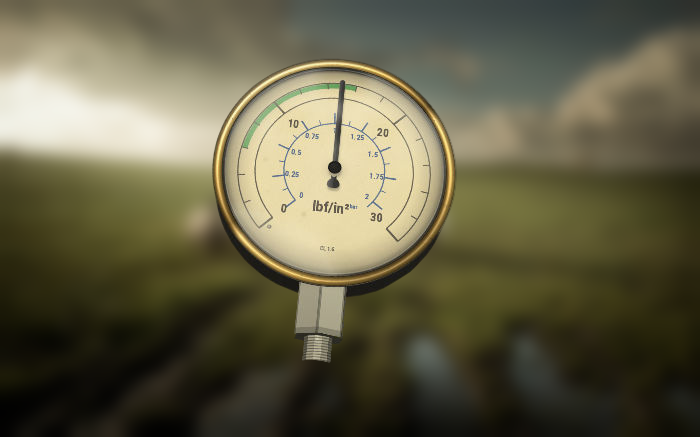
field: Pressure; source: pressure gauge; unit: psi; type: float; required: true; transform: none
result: 15 psi
